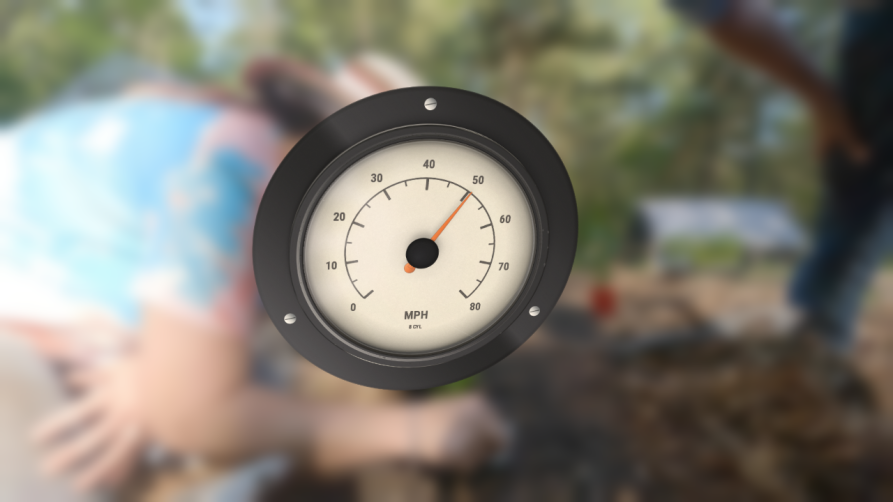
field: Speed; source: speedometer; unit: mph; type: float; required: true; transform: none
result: 50 mph
